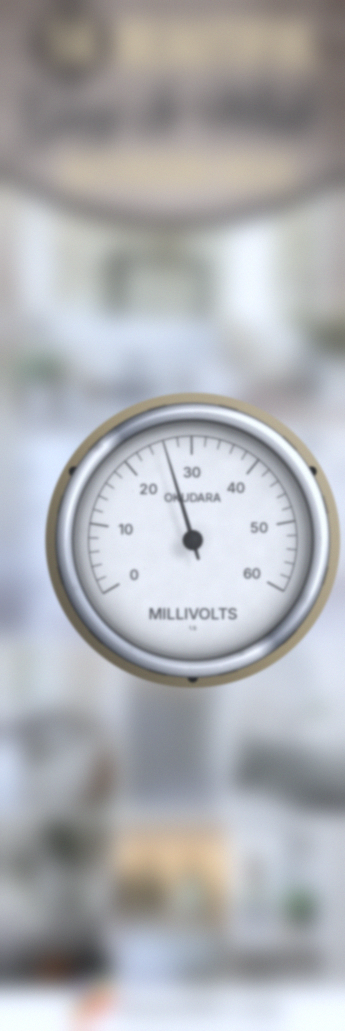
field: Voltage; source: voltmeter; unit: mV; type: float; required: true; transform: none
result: 26 mV
